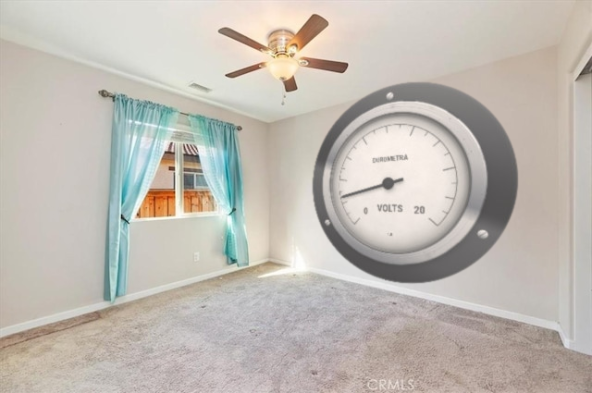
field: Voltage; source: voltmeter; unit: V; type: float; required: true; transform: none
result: 2.5 V
